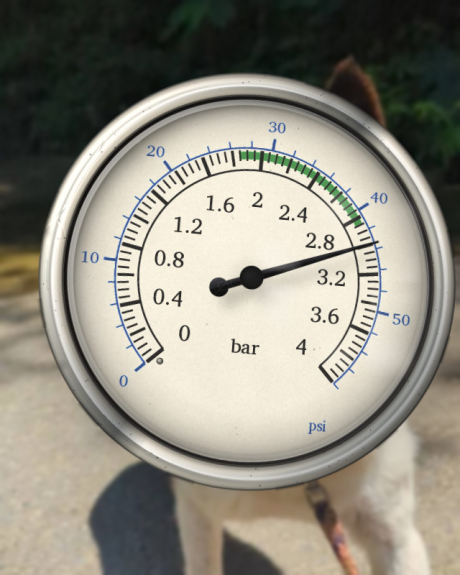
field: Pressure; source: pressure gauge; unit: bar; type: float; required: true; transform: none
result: 3 bar
